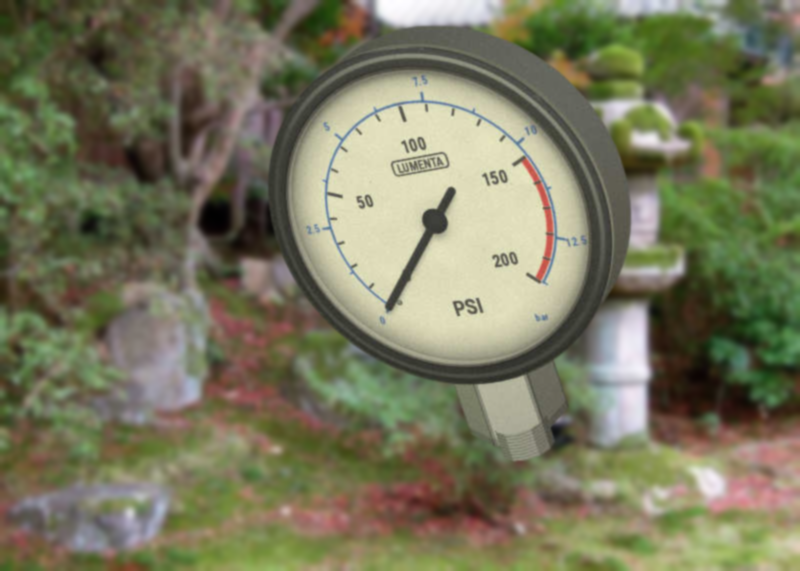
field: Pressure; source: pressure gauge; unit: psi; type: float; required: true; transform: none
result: 0 psi
